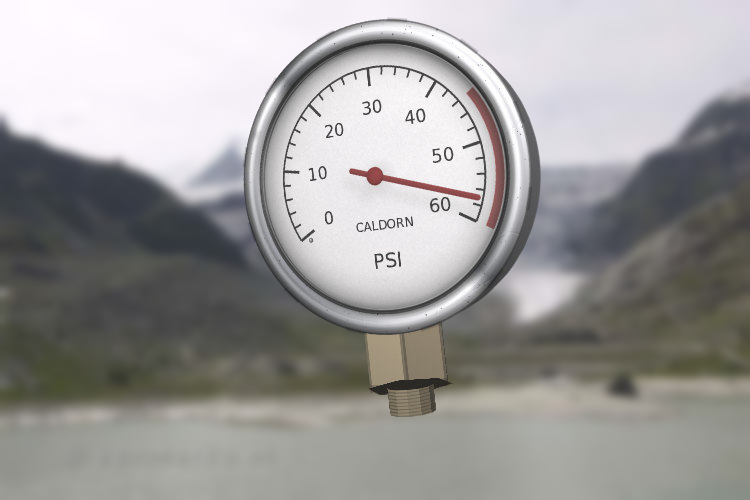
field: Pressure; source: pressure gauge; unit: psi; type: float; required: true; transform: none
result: 57 psi
